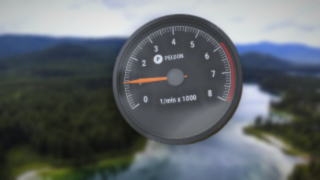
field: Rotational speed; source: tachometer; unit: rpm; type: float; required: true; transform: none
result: 1000 rpm
